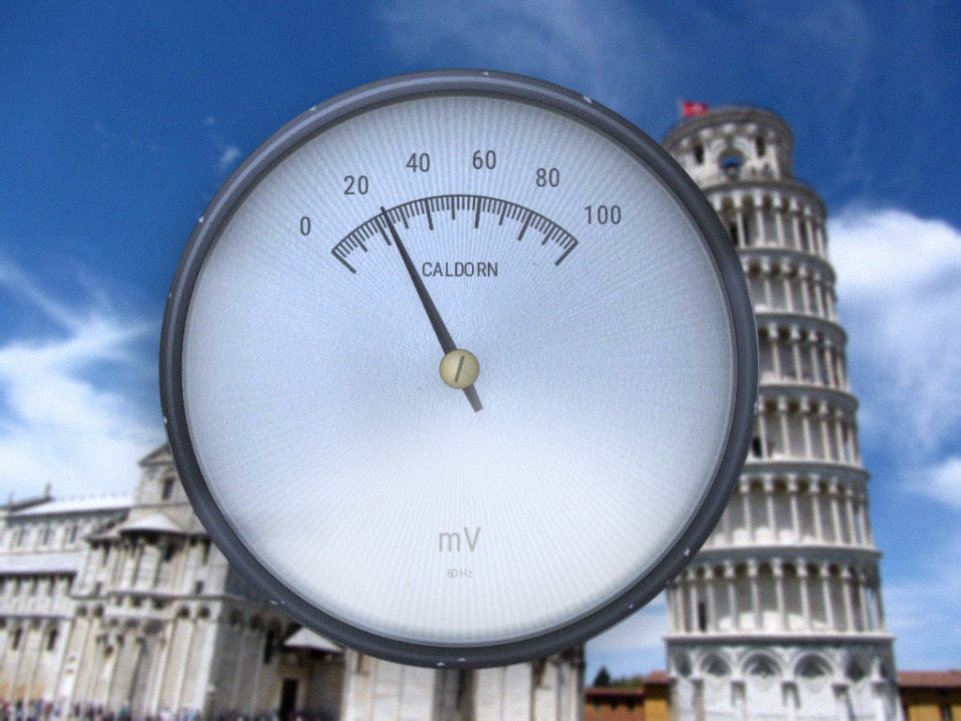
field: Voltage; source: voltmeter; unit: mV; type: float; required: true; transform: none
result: 24 mV
